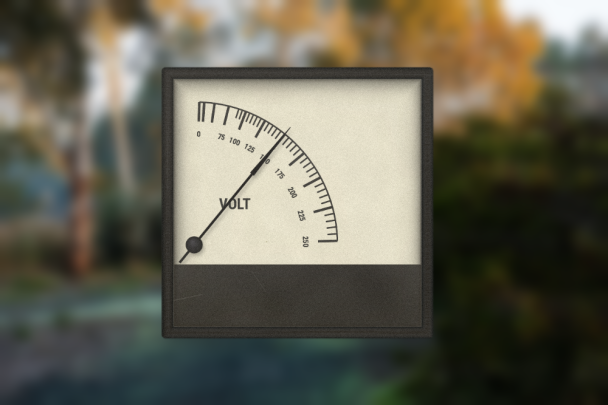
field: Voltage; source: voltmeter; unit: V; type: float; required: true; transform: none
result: 150 V
